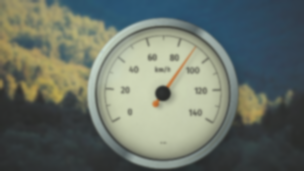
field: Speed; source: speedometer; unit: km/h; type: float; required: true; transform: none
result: 90 km/h
